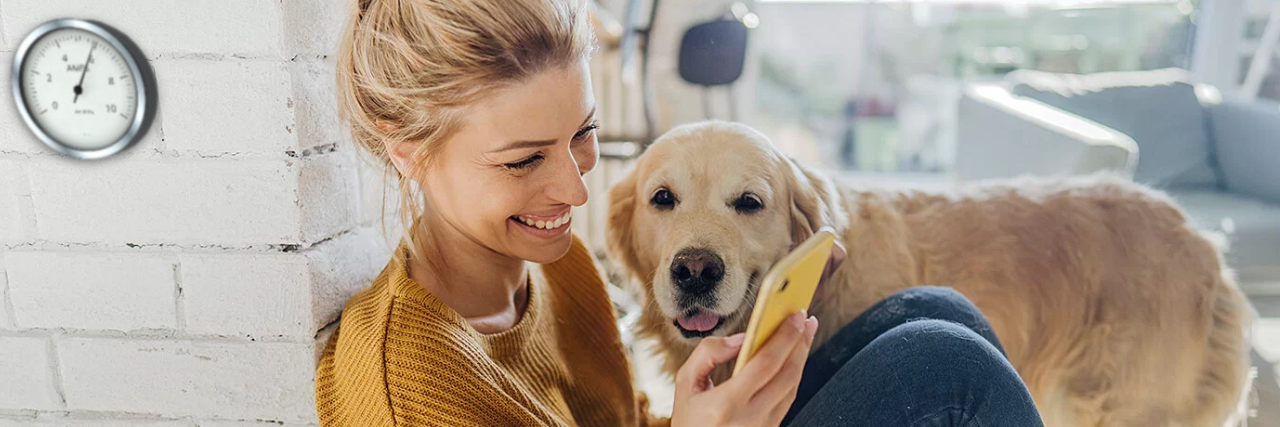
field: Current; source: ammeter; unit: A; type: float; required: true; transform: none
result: 6 A
